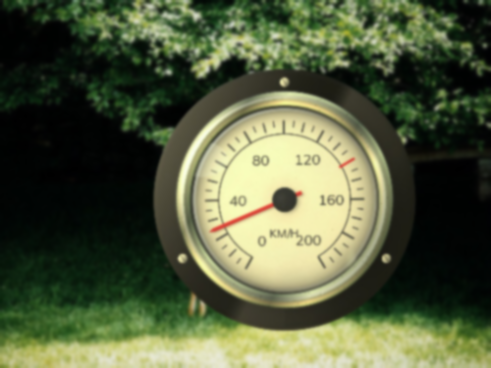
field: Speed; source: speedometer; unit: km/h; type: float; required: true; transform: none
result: 25 km/h
